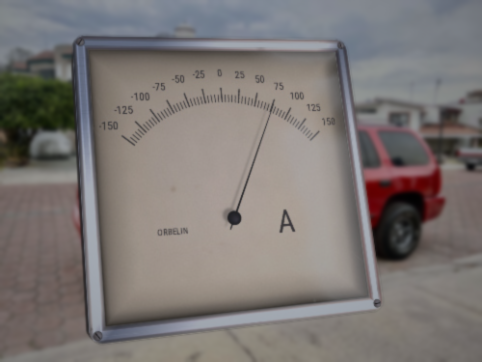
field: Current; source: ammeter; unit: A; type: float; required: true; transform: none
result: 75 A
